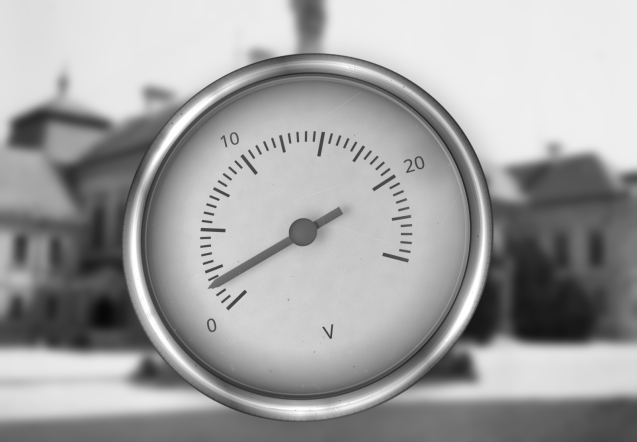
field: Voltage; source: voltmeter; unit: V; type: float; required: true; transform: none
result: 1.5 V
